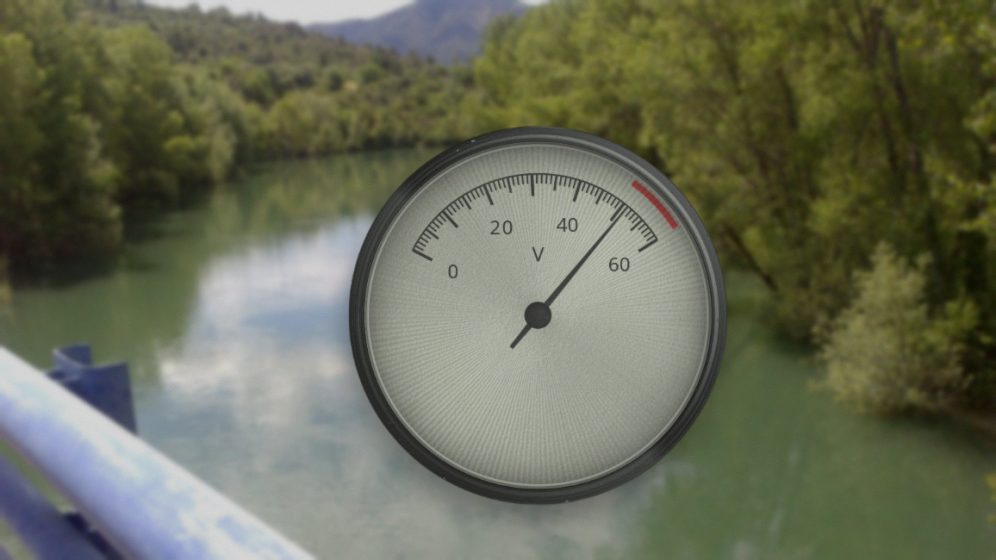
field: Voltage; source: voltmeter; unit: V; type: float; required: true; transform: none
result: 51 V
